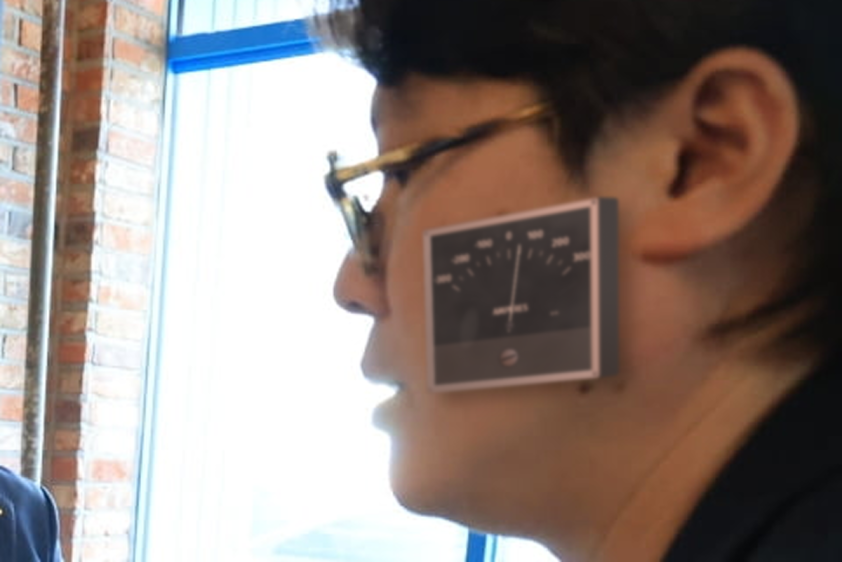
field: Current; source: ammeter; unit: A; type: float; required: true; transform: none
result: 50 A
